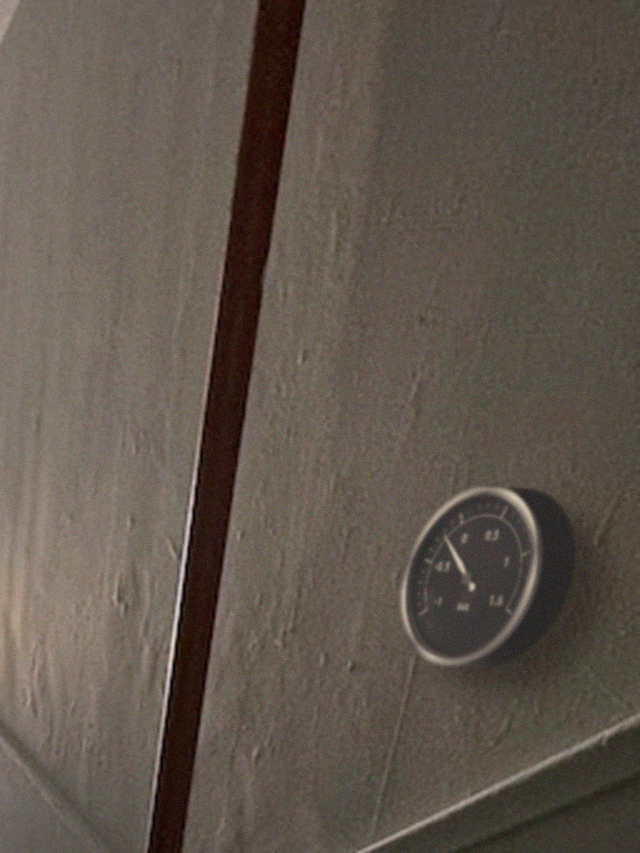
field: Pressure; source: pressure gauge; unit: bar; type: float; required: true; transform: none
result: -0.2 bar
